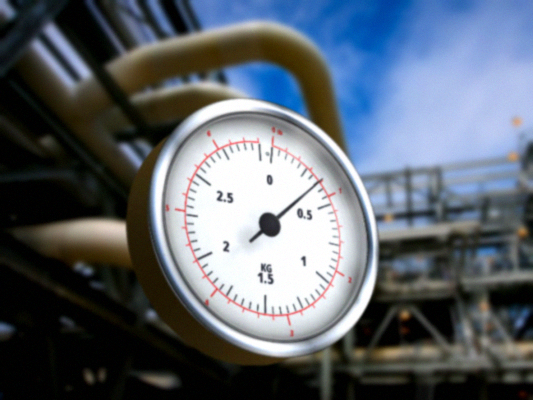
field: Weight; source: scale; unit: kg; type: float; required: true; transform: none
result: 0.35 kg
